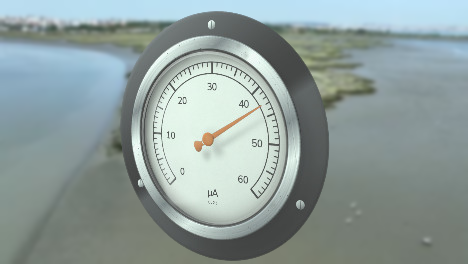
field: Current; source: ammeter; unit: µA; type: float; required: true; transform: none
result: 43 µA
